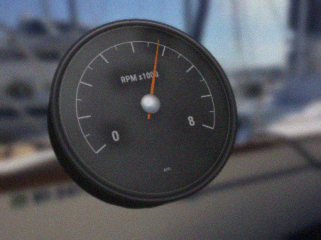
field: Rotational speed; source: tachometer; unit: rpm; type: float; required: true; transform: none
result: 4750 rpm
